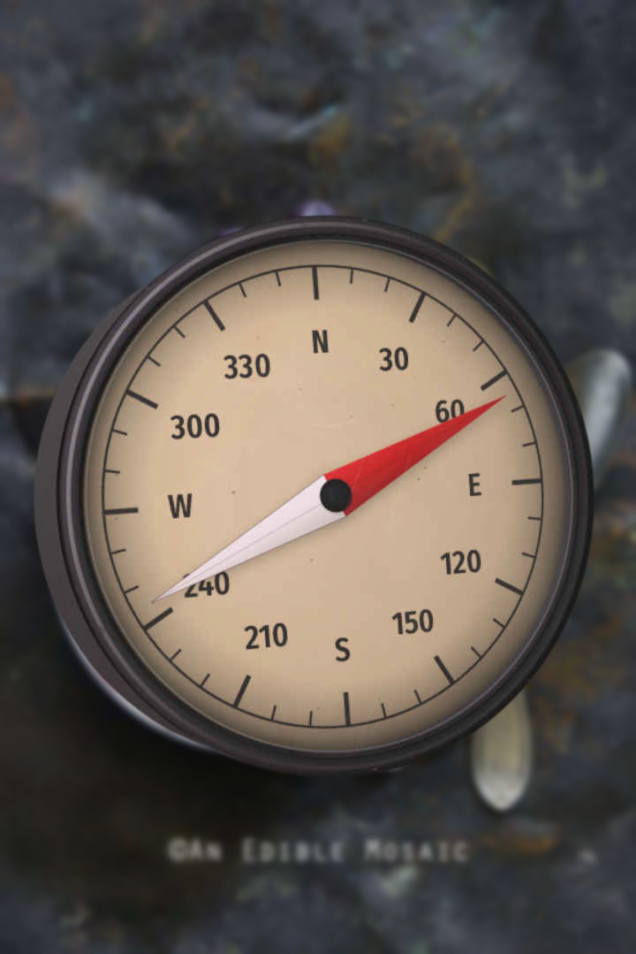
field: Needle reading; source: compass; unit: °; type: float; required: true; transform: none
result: 65 °
